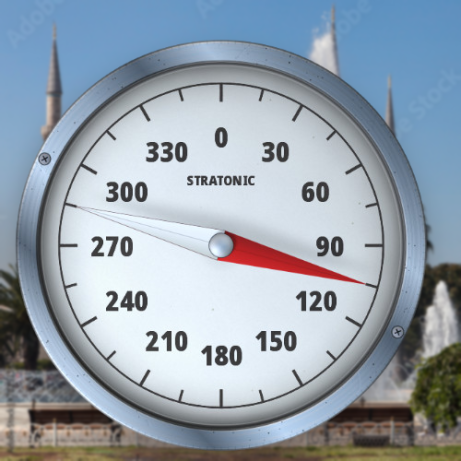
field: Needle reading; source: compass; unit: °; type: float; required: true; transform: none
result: 105 °
